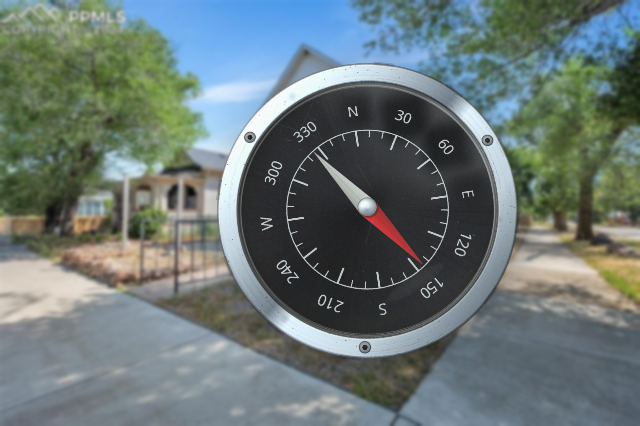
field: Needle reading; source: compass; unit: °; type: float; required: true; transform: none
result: 145 °
